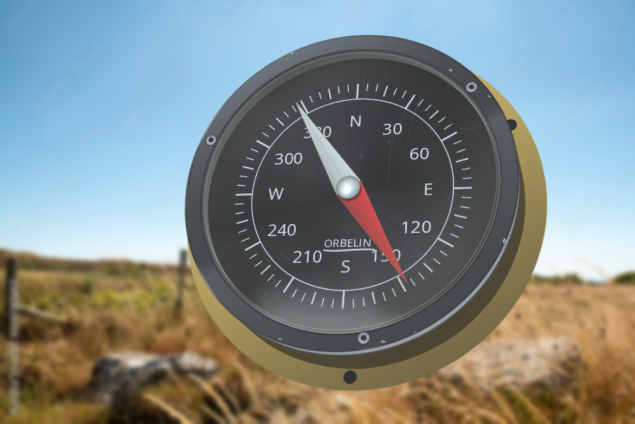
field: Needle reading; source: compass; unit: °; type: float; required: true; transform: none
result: 147.5 °
